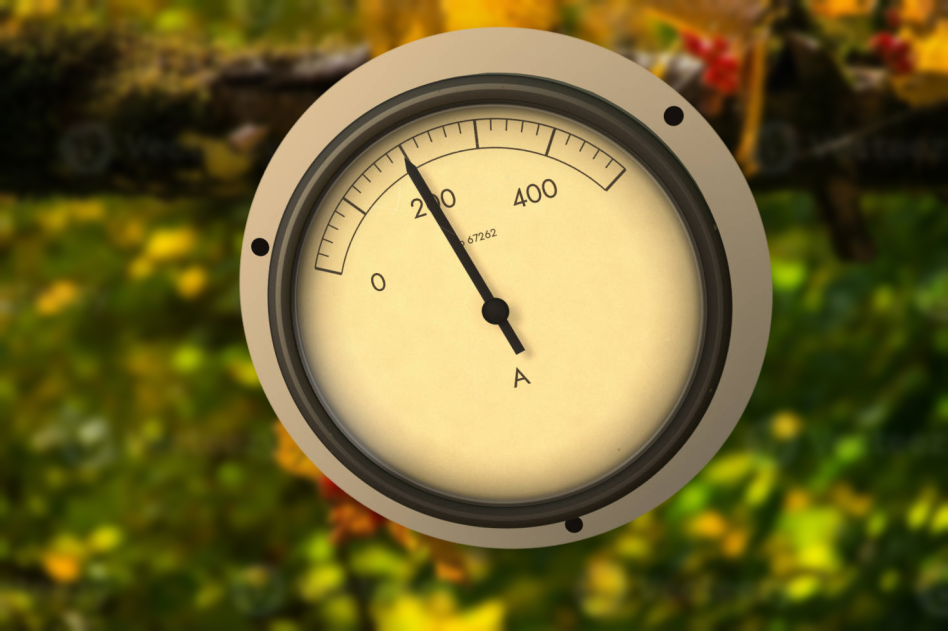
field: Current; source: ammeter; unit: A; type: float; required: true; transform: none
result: 200 A
